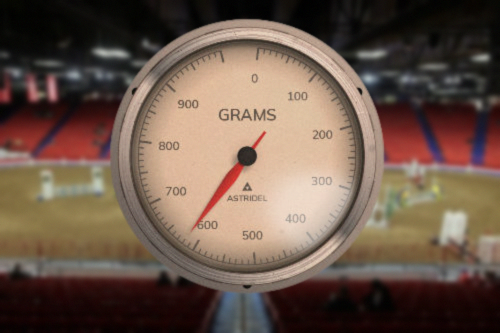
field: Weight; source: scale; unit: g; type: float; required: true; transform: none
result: 620 g
